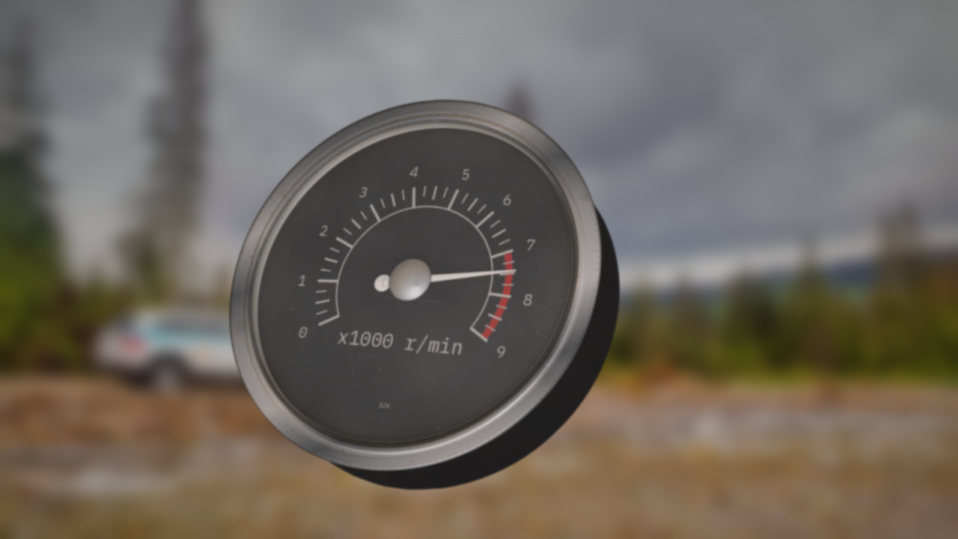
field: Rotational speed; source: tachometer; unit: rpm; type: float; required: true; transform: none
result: 7500 rpm
